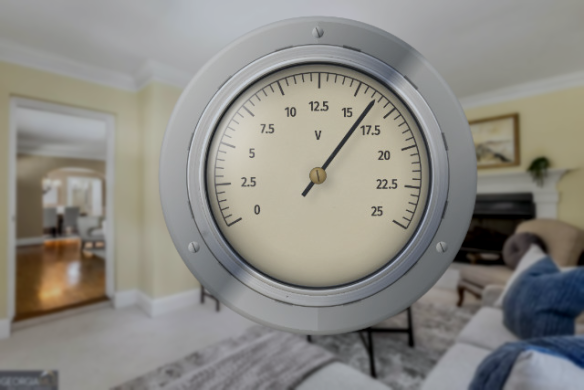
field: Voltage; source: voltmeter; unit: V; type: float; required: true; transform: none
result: 16.25 V
